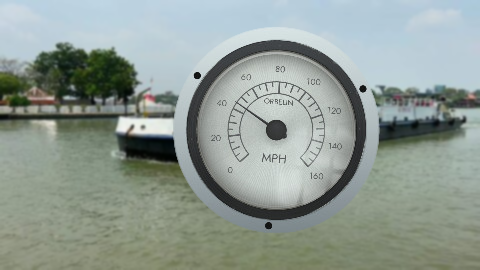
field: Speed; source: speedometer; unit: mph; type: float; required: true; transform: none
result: 45 mph
